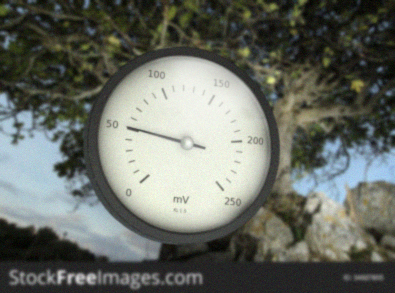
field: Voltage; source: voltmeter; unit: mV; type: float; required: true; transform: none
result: 50 mV
